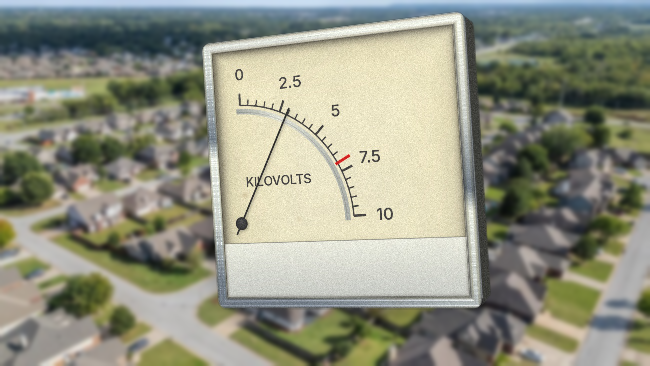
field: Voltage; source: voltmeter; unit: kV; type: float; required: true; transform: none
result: 3 kV
